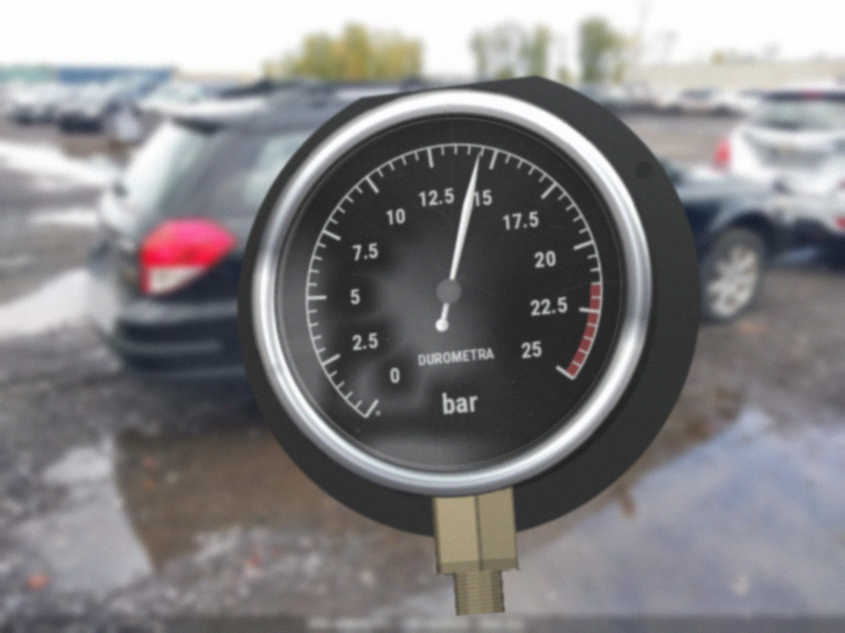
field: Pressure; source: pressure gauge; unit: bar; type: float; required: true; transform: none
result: 14.5 bar
